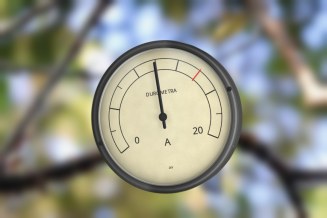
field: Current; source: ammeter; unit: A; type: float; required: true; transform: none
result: 10 A
